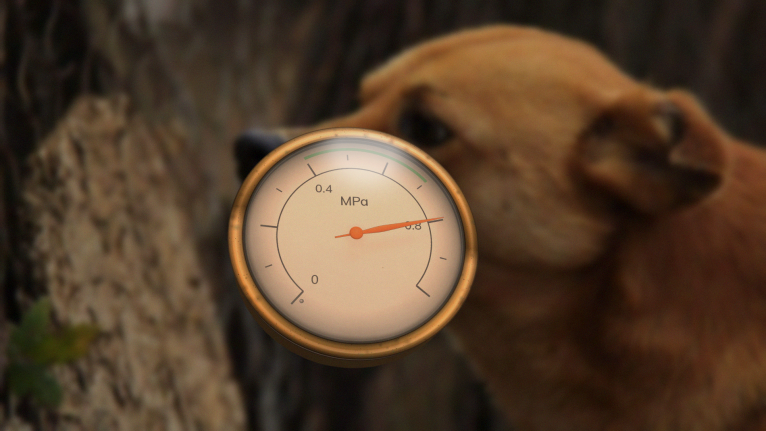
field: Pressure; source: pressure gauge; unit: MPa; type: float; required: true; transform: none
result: 0.8 MPa
